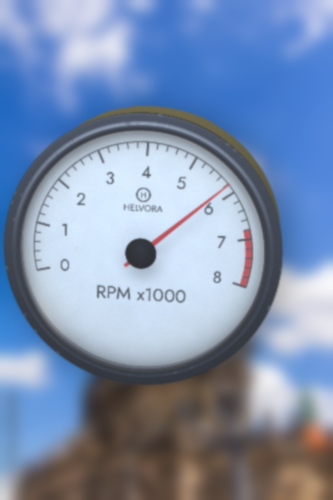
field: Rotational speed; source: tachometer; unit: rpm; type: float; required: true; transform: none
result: 5800 rpm
